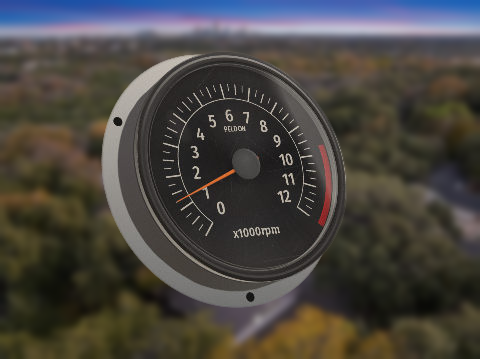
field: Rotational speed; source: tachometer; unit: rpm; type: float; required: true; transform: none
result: 1250 rpm
